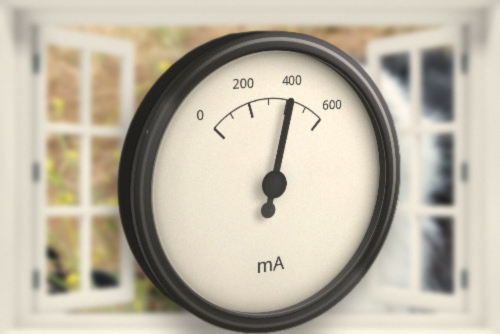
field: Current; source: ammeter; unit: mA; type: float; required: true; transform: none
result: 400 mA
